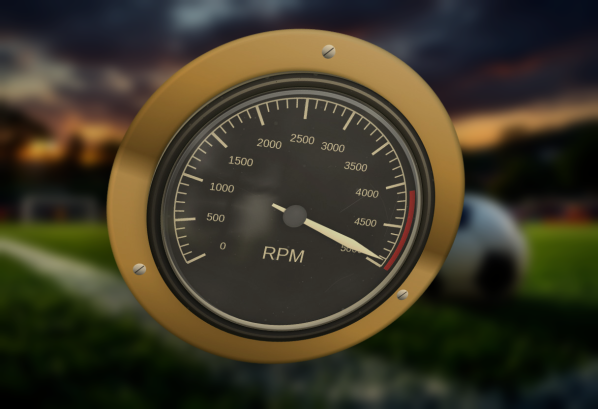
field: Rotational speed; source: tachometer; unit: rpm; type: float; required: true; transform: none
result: 4900 rpm
